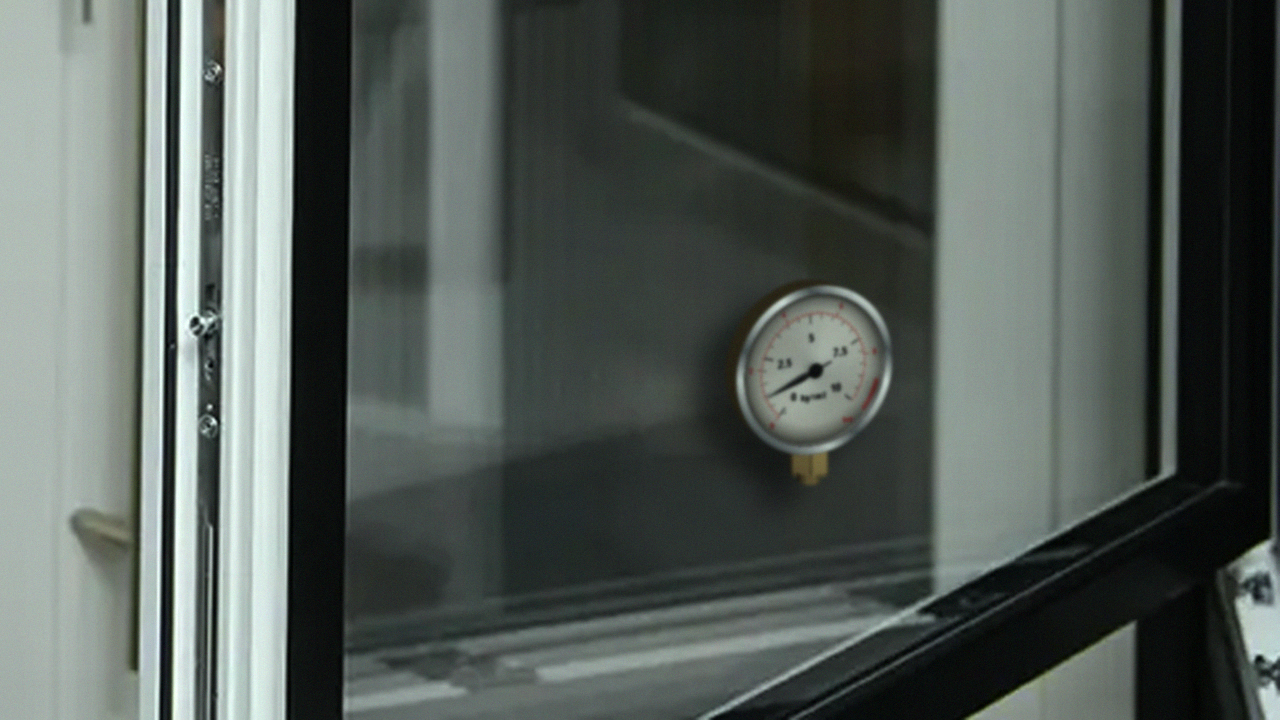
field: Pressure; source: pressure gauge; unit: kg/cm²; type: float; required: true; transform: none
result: 1 kg/cm²
